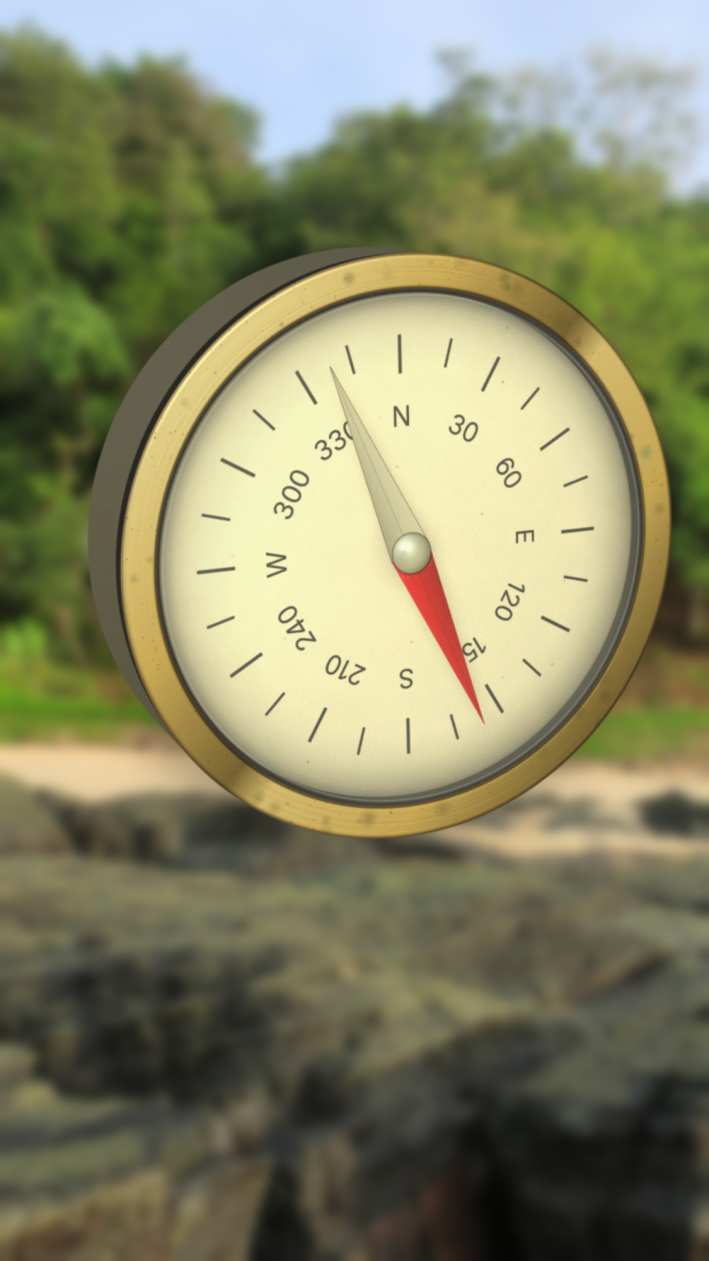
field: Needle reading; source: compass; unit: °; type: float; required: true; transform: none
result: 157.5 °
